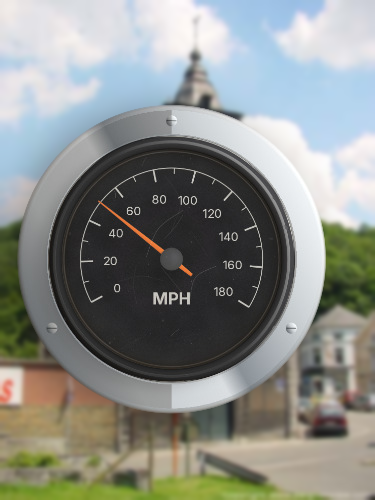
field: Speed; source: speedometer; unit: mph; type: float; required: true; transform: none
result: 50 mph
